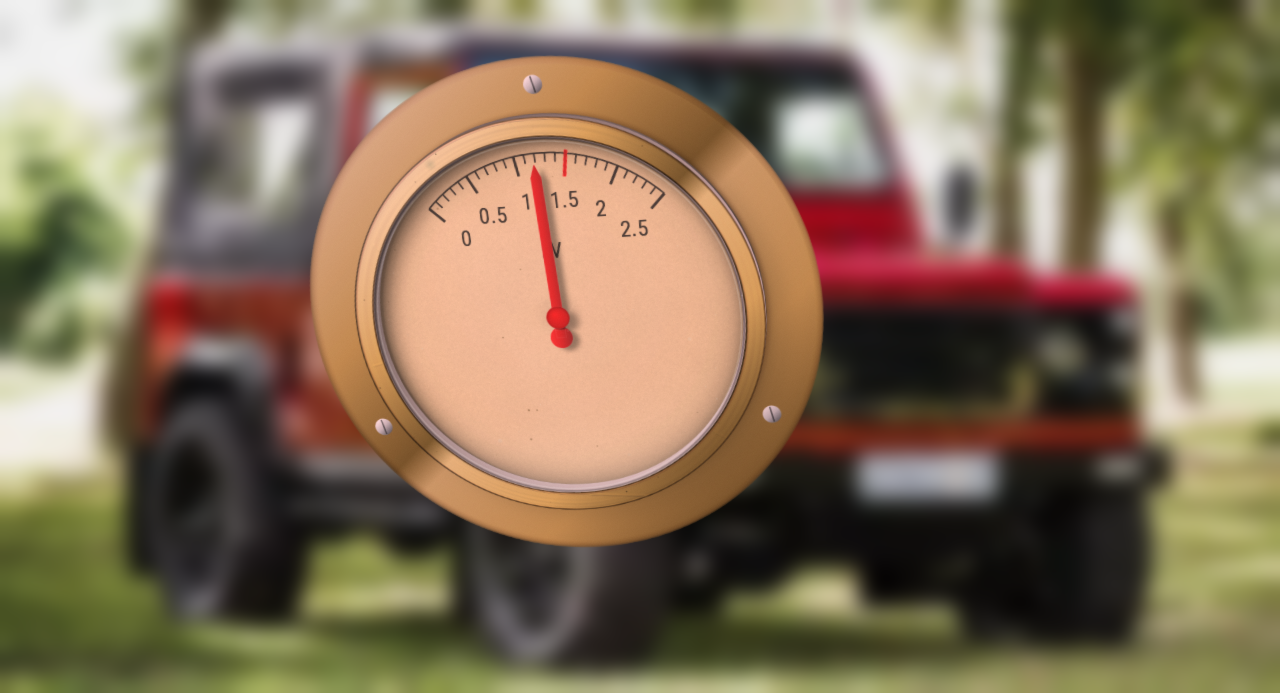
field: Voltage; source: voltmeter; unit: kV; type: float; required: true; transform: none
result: 1.2 kV
